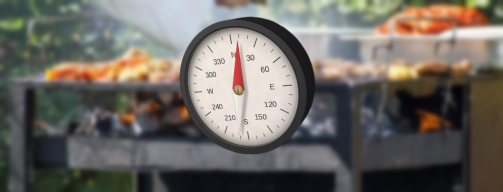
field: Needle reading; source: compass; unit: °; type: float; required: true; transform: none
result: 10 °
